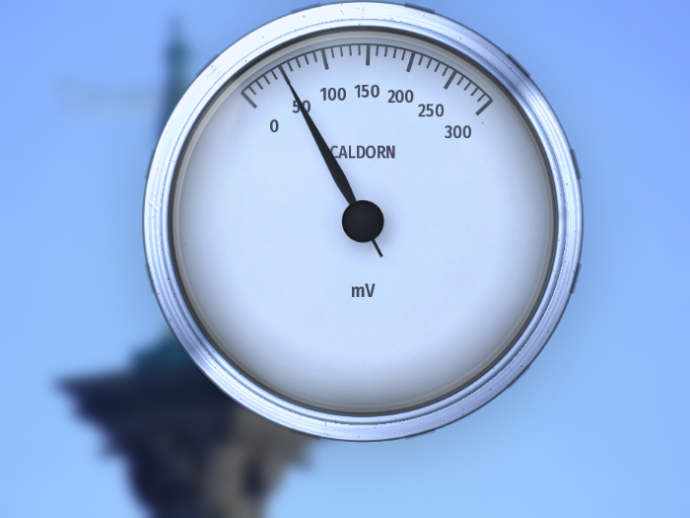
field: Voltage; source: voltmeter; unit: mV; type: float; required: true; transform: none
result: 50 mV
